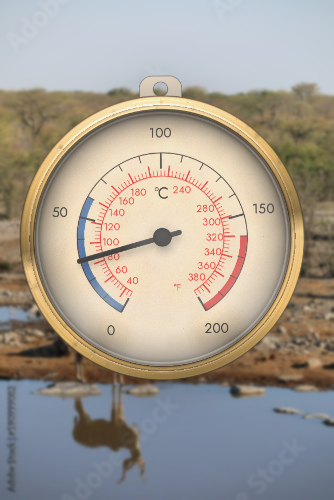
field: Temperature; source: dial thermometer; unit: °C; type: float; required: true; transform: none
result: 30 °C
